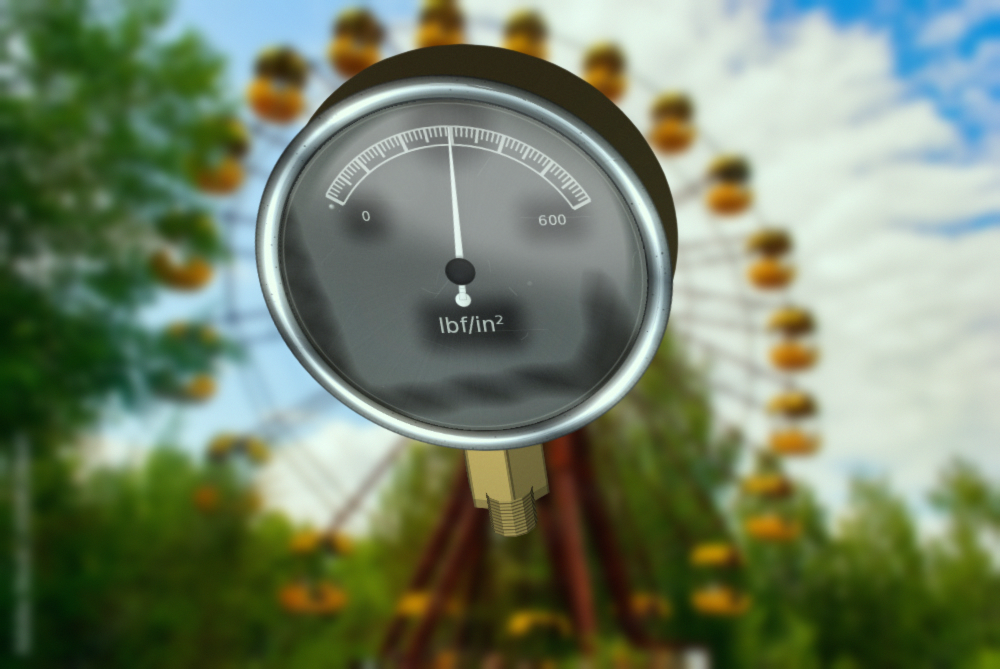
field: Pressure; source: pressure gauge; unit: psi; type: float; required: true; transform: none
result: 300 psi
